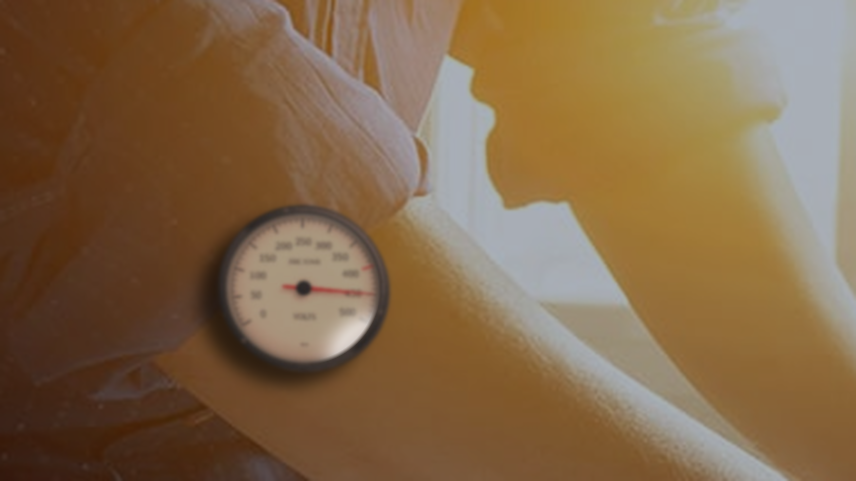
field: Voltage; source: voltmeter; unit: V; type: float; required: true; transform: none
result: 450 V
